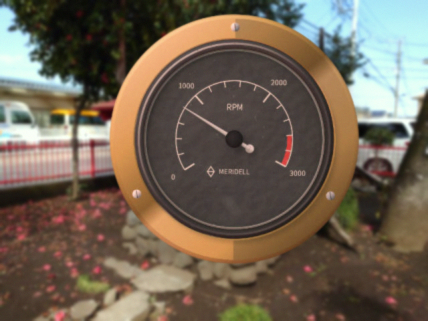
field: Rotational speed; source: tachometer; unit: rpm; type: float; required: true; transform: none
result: 800 rpm
